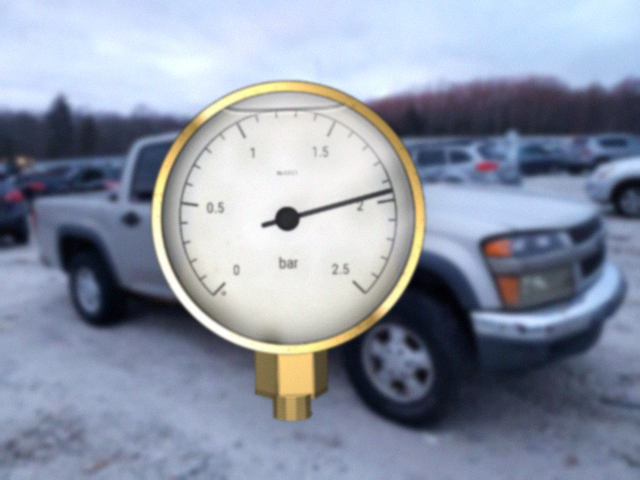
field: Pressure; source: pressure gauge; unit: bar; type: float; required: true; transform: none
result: 1.95 bar
